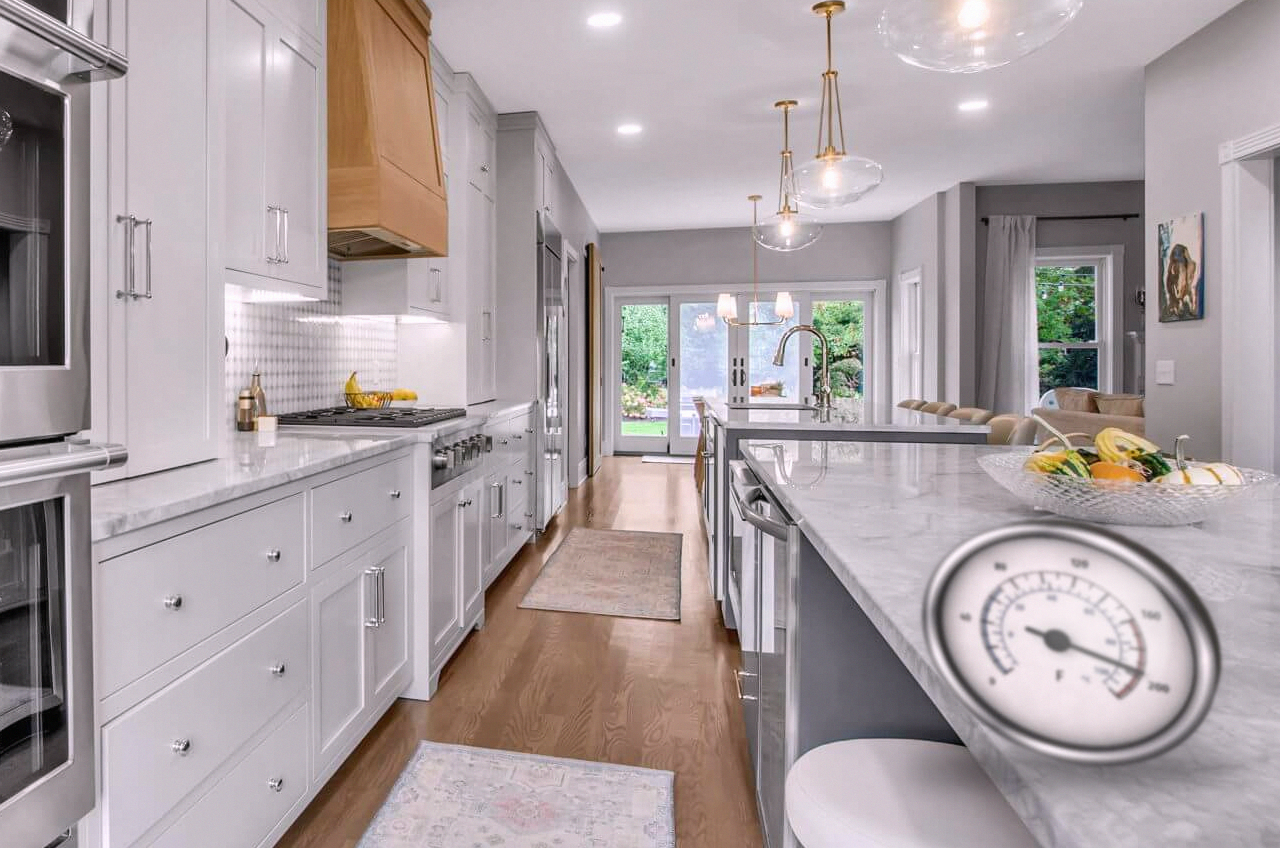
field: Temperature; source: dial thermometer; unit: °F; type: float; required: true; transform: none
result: 195 °F
